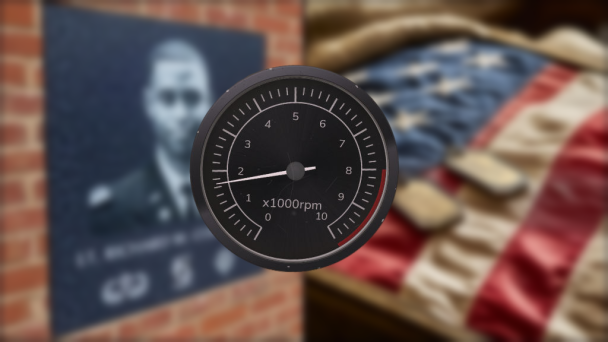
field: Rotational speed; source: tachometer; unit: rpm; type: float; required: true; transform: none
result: 1700 rpm
